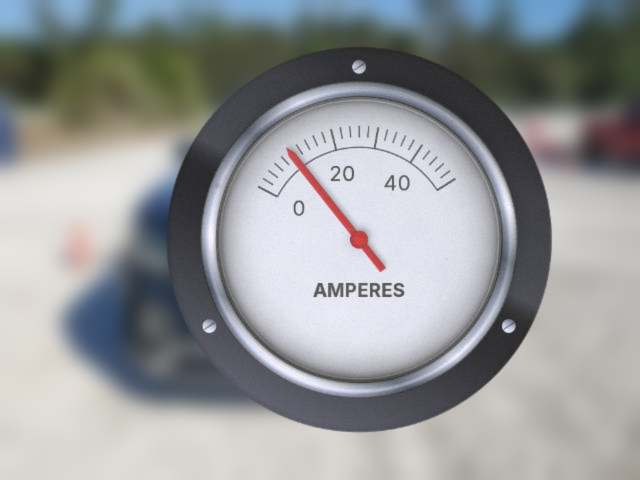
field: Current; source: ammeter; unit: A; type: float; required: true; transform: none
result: 10 A
